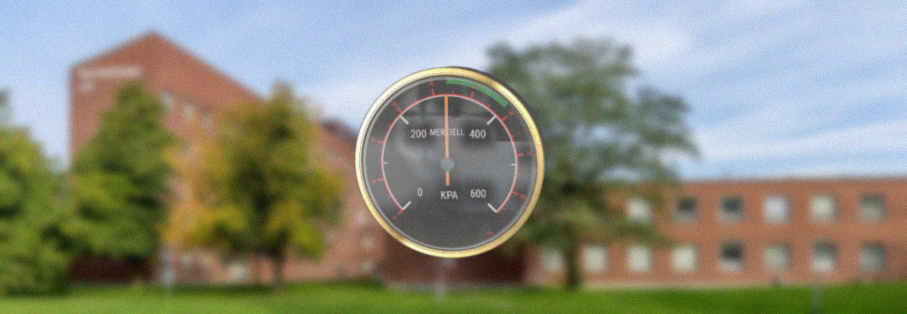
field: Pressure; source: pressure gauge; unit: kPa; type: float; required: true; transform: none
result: 300 kPa
